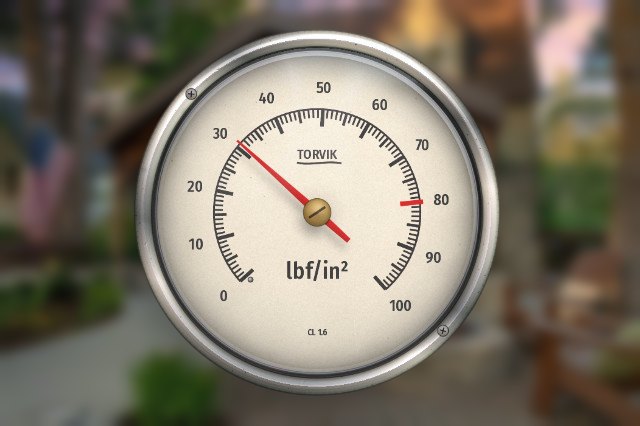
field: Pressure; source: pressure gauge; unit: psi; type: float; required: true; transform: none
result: 31 psi
